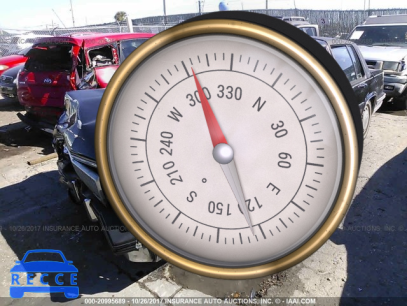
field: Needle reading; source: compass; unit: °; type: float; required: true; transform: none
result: 305 °
